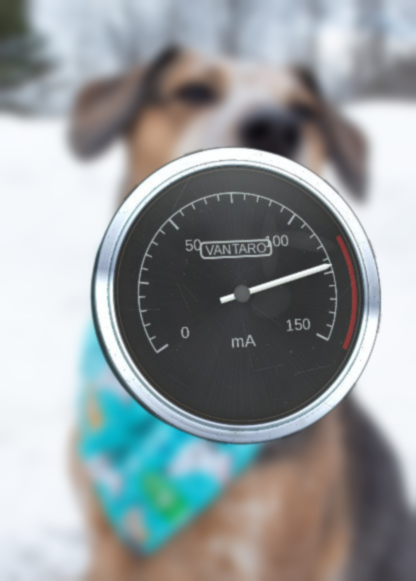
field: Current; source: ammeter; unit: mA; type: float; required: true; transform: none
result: 122.5 mA
